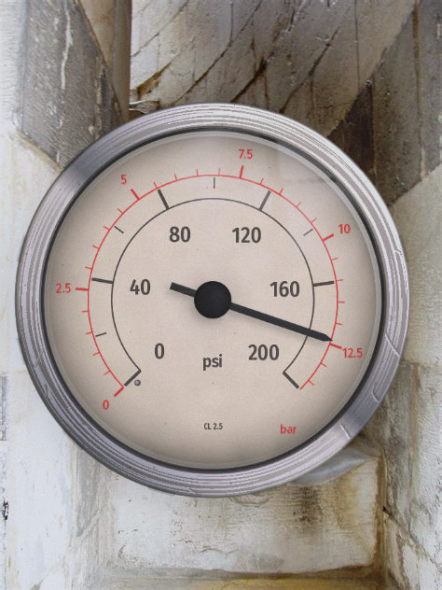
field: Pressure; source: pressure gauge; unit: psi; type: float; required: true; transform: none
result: 180 psi
